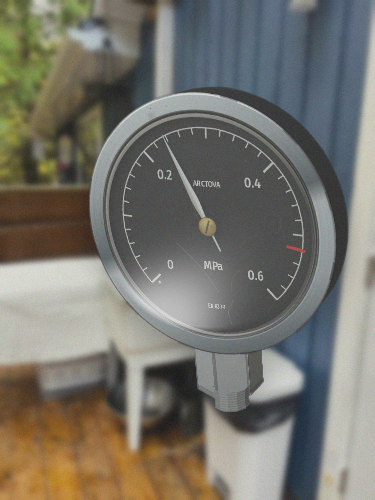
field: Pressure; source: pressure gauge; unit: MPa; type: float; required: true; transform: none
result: 0.24 MPa
